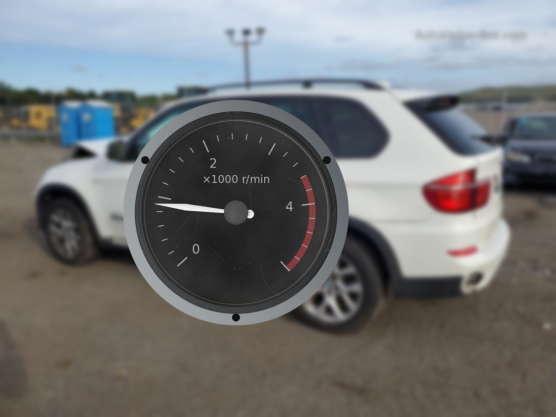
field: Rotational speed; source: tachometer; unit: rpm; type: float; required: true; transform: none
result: 900 rpm
